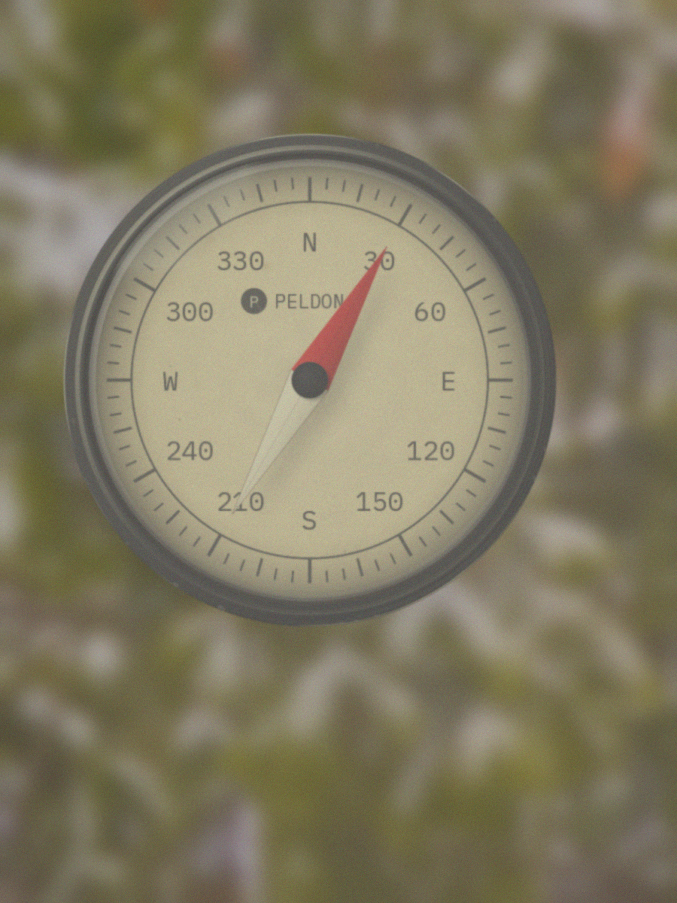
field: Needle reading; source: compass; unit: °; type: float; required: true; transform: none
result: 30 °
